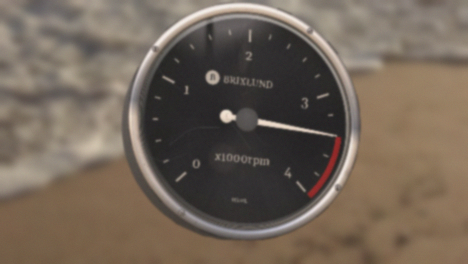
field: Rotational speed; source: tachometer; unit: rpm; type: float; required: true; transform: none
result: 3400 rpm
